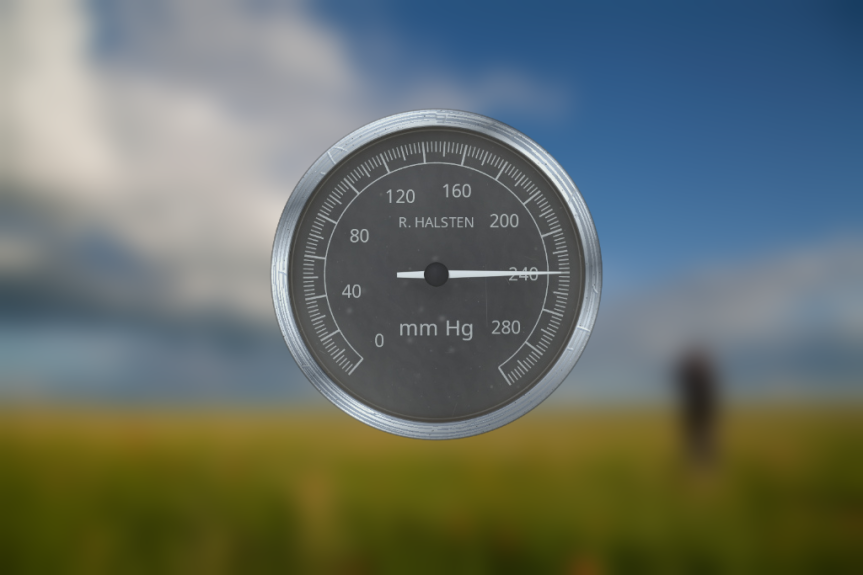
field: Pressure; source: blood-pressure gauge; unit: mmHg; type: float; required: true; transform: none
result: 240 mmHg
